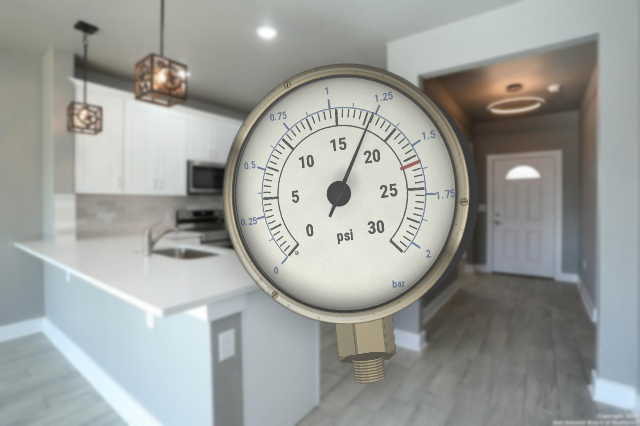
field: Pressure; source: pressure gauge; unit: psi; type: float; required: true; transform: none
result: 18 psi
